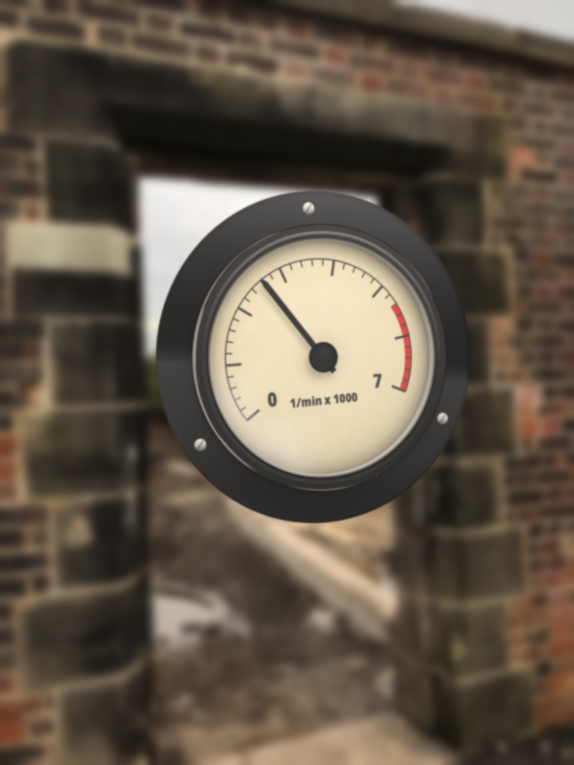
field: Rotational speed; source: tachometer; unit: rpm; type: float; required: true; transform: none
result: 2600 rpm
